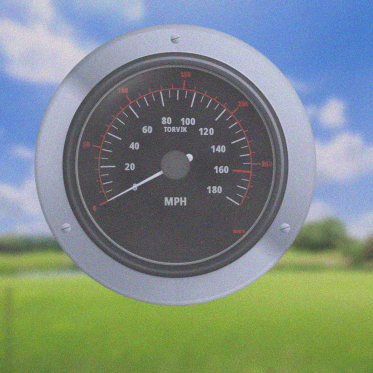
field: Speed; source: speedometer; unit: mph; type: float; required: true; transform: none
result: 0 mph
